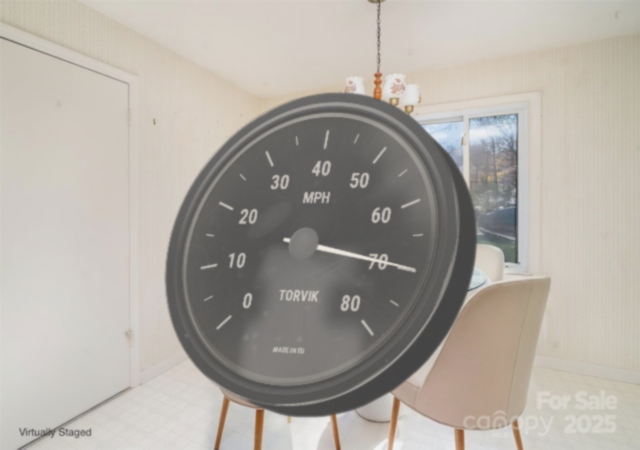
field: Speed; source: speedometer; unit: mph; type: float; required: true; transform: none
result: 70 mph
